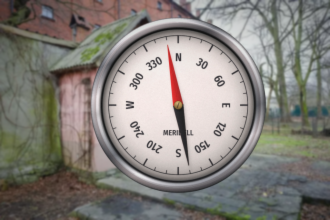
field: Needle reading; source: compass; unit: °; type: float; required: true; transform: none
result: 350 °
